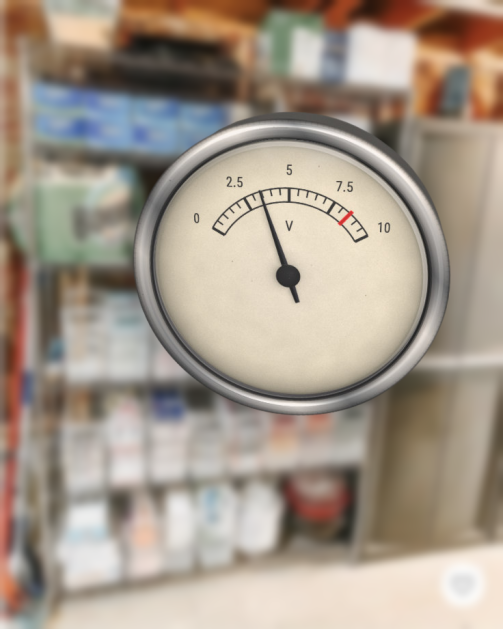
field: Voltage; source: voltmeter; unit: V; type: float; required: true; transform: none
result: 3.5 V
